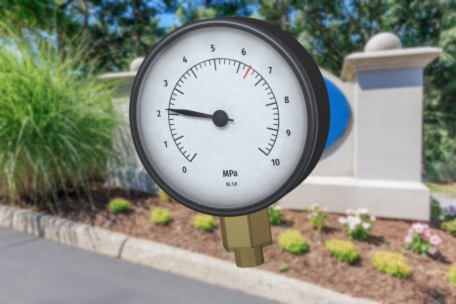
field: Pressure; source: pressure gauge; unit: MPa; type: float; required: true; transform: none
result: 2.2 MPa
